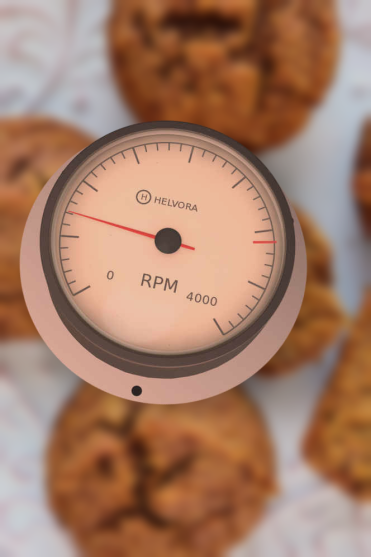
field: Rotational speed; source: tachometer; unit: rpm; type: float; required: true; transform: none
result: 700 rpm
